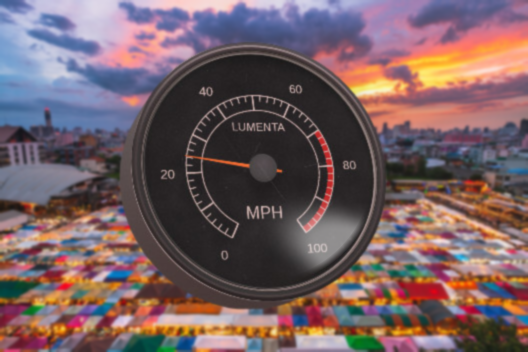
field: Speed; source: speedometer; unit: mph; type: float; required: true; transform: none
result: 24 mph
